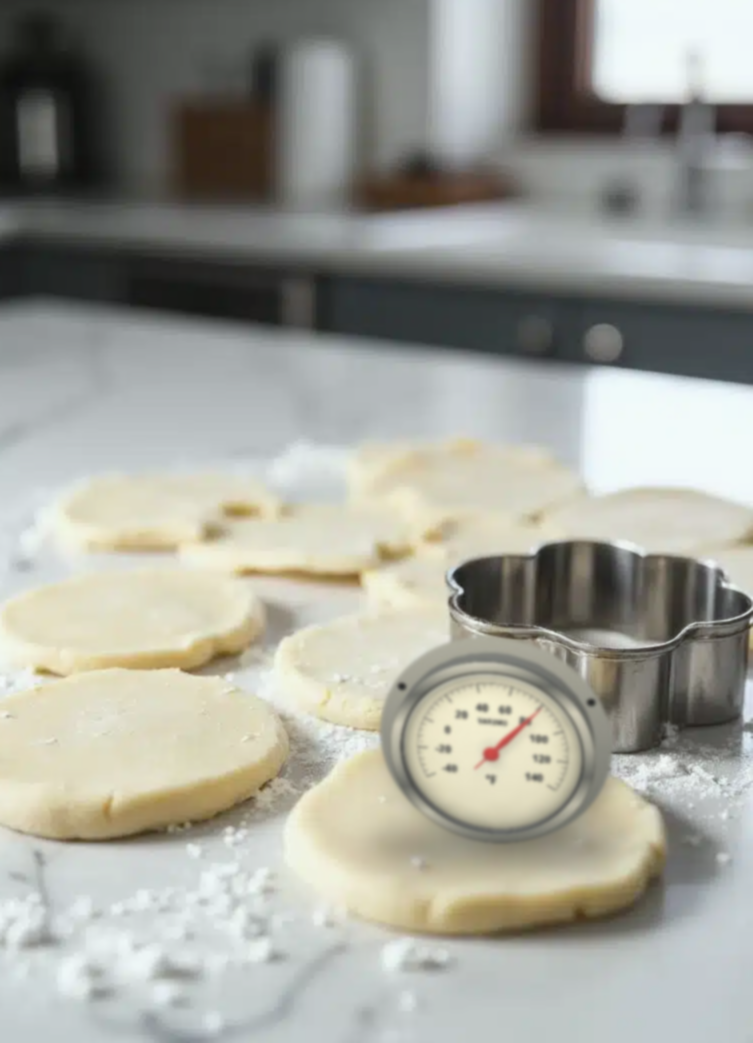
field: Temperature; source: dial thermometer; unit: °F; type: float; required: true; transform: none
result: 80 °F
